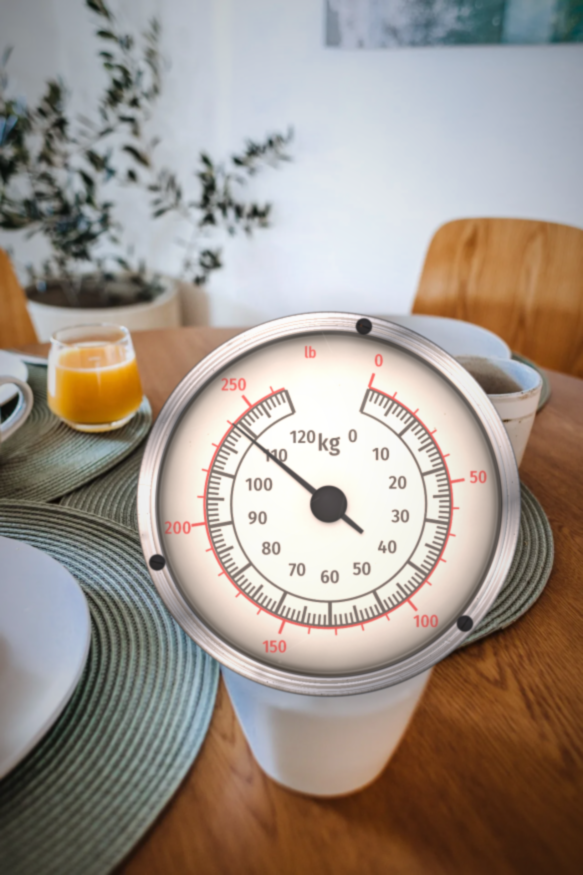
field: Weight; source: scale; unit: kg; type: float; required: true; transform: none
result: 109 kg
